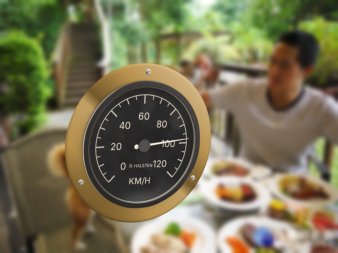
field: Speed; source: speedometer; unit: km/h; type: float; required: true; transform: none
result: 97.5 km/h
